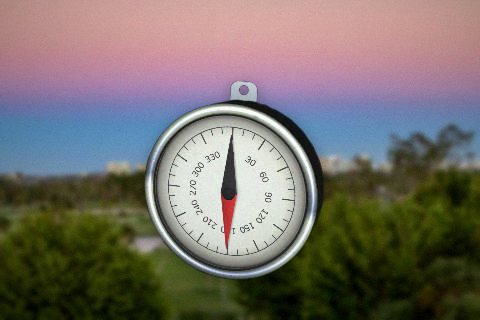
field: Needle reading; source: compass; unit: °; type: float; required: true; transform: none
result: 180 °
